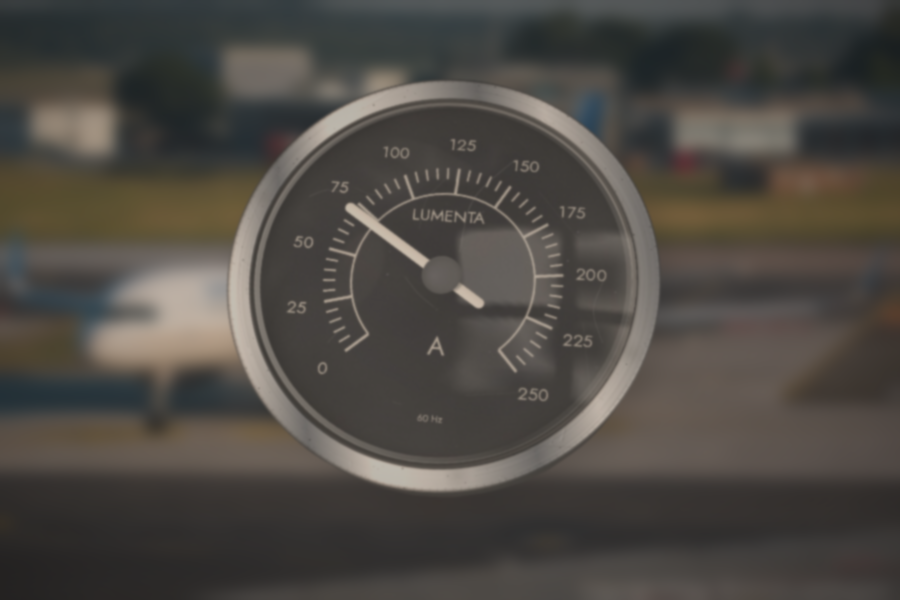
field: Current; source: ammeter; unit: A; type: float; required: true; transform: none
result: 70 A
